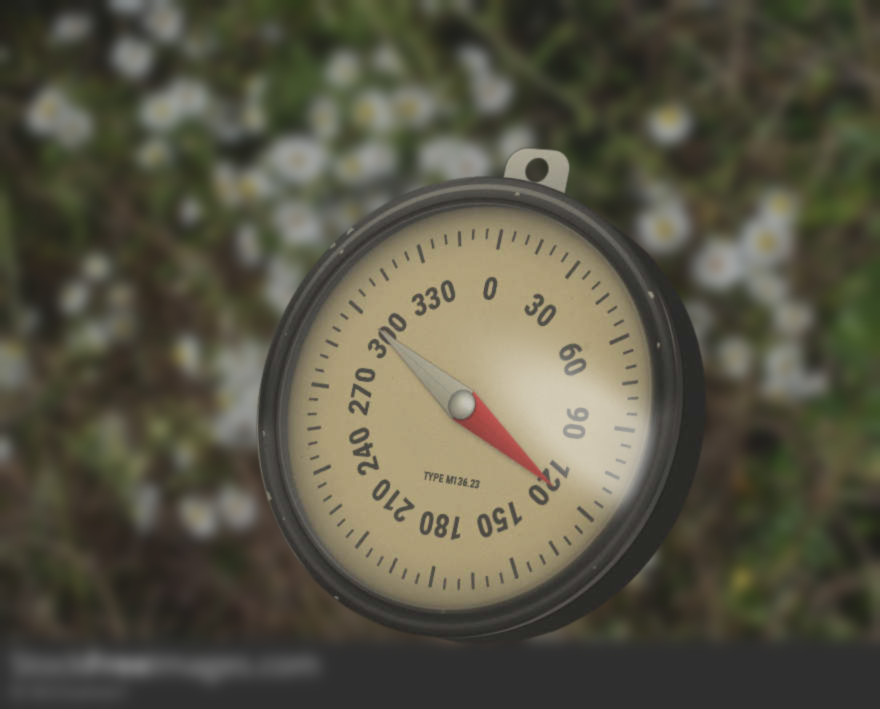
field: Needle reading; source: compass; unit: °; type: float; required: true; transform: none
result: 120 °
